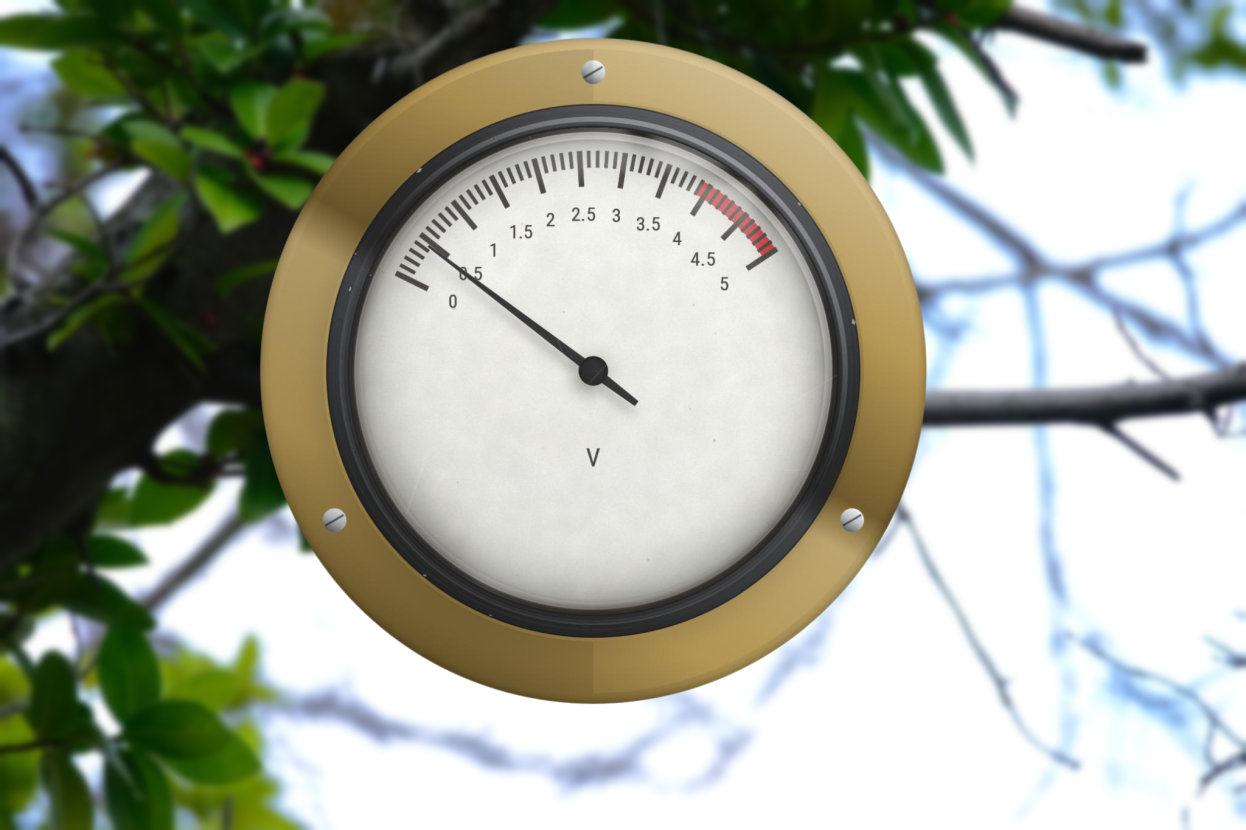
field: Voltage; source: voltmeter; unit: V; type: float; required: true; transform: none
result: 0.45 V
